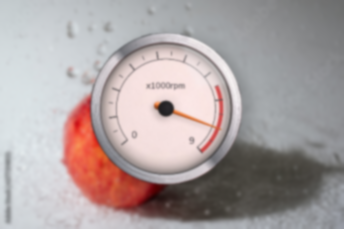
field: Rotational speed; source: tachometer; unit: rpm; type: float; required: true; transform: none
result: 8000 rpm
